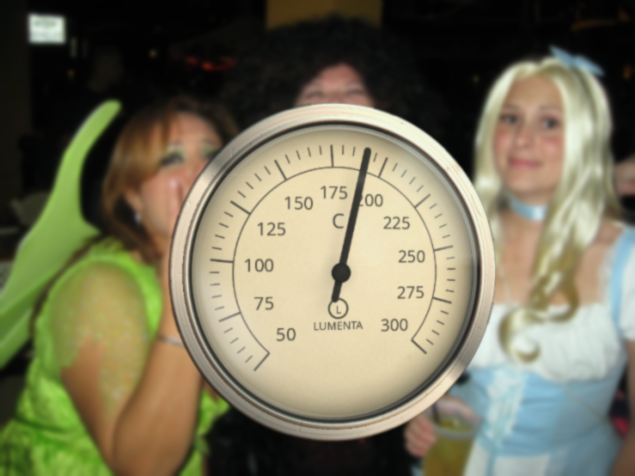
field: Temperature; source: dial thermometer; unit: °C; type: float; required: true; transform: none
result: 190 °C
